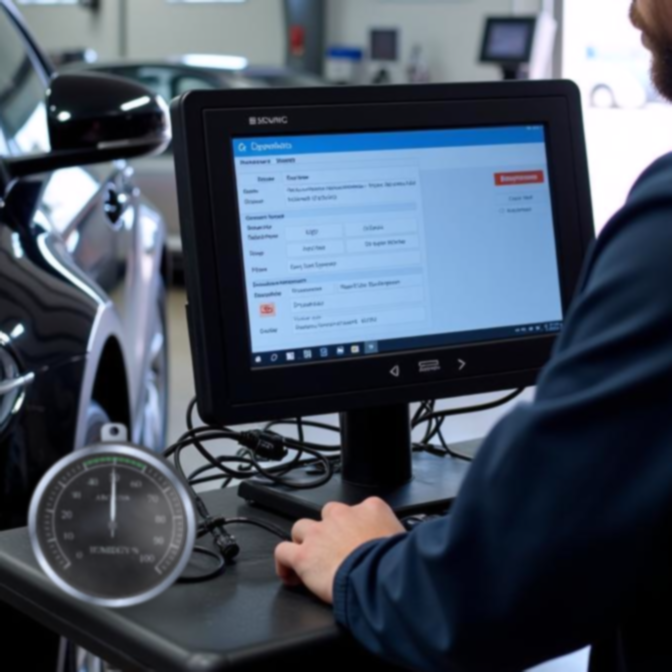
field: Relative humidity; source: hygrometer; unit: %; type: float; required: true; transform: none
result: 50 %
